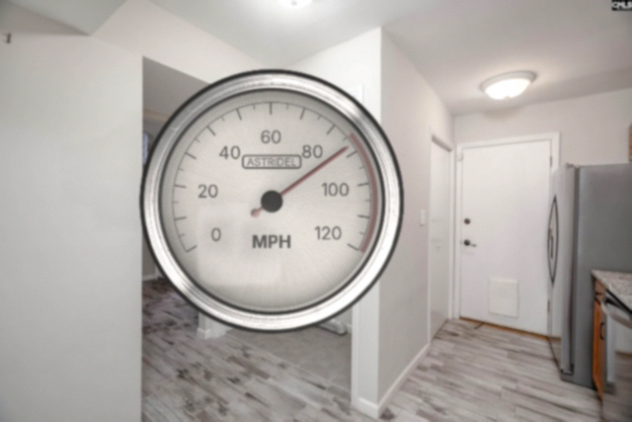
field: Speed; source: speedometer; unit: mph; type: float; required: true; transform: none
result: 87.5 mph
